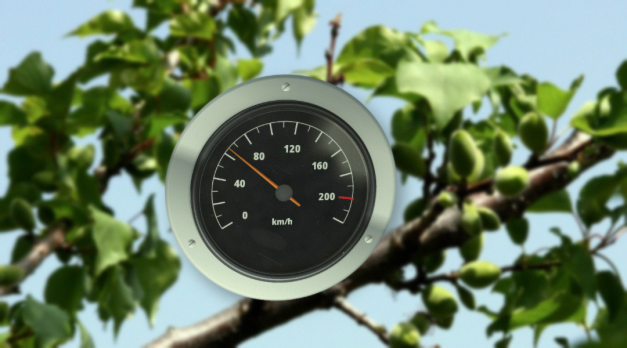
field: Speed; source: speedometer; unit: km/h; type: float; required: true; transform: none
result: 65 km/h
